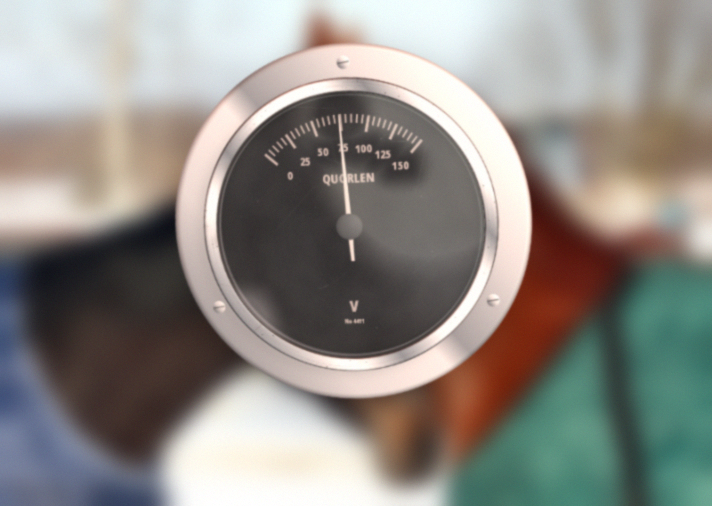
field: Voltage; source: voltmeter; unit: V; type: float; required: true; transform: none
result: 75 V
